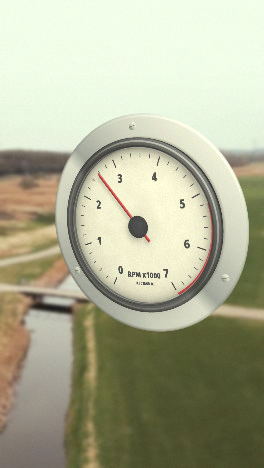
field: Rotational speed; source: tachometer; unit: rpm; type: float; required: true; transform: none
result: 2600 rpm
